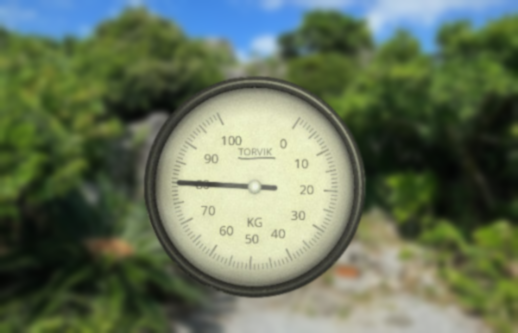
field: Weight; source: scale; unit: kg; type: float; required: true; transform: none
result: 80 kg
